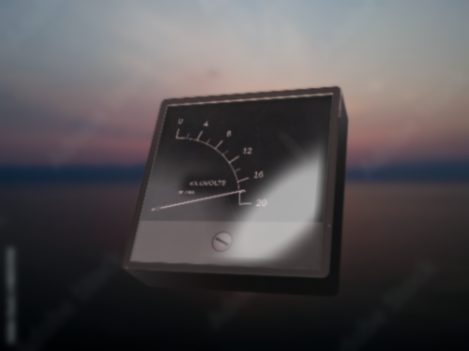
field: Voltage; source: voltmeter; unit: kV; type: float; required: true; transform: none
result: 18 kV
